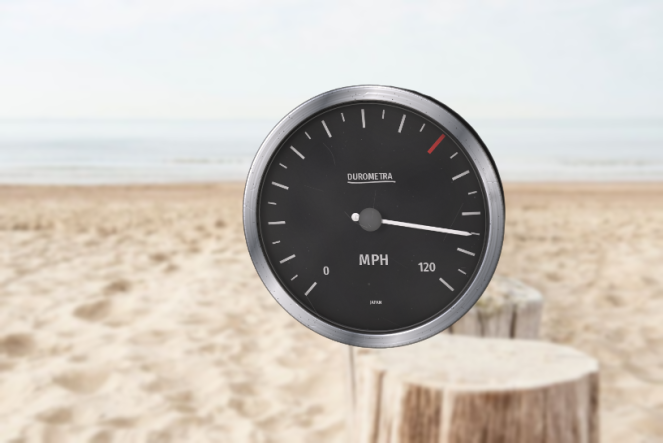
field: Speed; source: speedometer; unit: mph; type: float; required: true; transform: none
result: 105 mph
